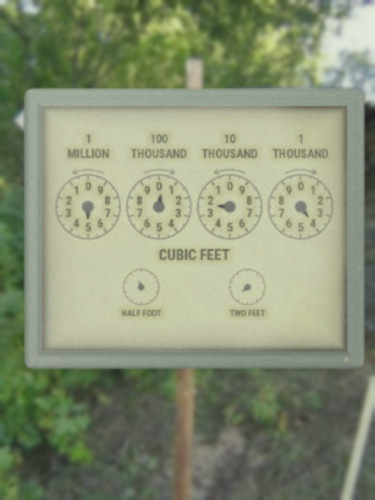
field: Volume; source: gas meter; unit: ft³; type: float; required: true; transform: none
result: 502400 ft³
